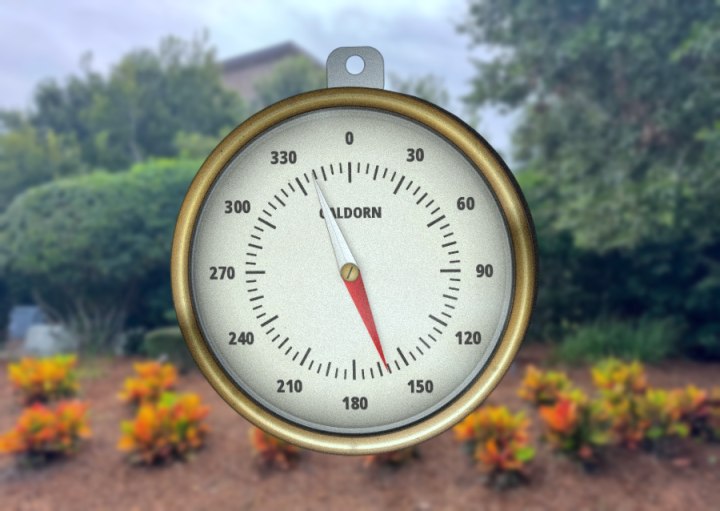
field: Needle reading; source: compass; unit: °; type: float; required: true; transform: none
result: 160 °
